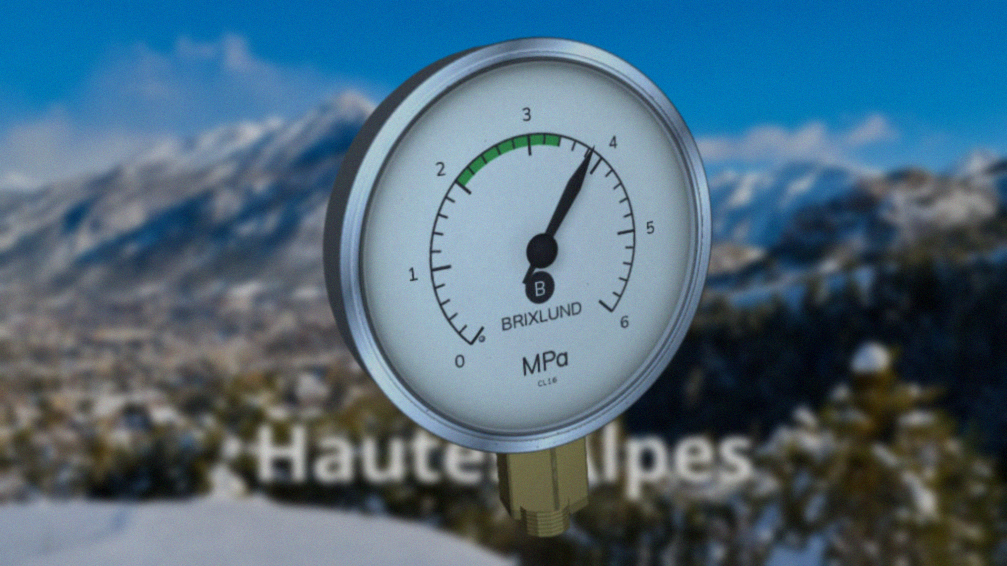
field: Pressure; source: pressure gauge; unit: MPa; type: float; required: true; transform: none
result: 3.8 MPa
